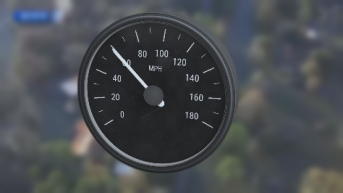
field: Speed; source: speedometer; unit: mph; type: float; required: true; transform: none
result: 60 mph
